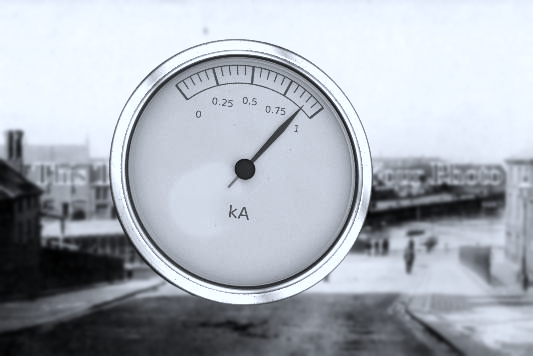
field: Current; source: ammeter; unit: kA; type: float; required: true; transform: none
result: 0.9 kA
